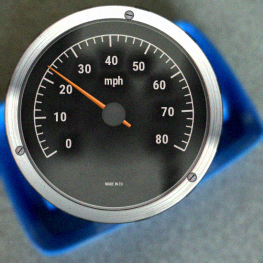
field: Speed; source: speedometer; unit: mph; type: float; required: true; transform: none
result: 23 mph
